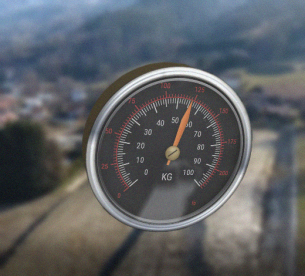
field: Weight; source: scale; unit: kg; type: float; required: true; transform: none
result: 55 kg
